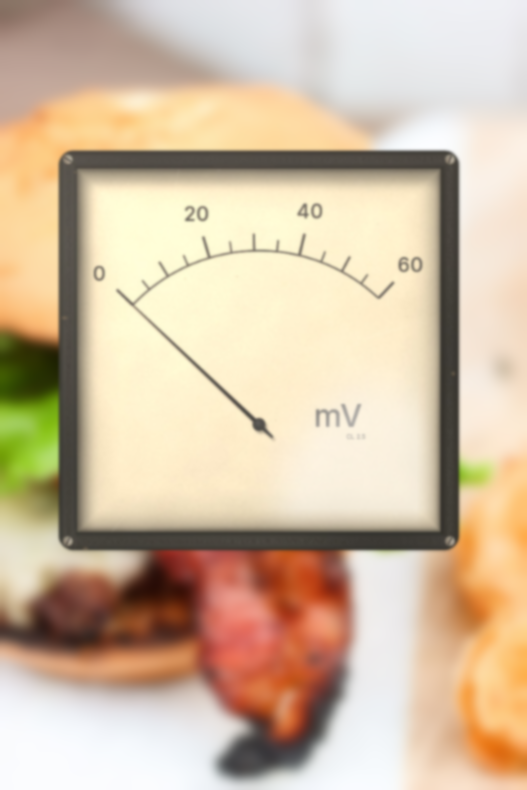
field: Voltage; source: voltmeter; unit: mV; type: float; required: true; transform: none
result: 0 mV
